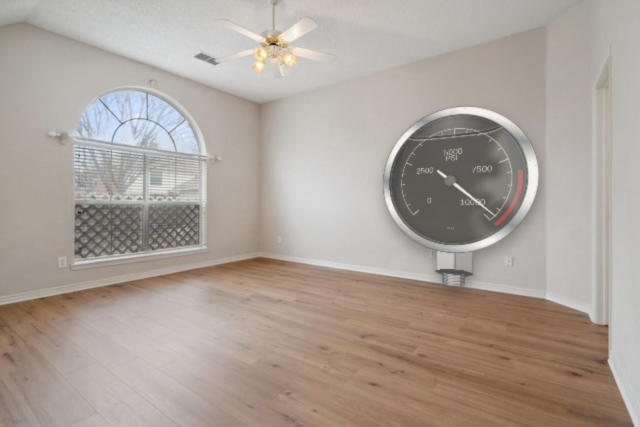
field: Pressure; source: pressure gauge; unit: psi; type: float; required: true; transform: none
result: 9750 psi
